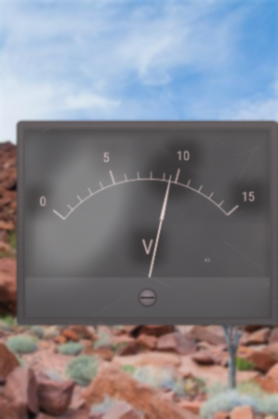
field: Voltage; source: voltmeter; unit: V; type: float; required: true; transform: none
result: 9.5 V
